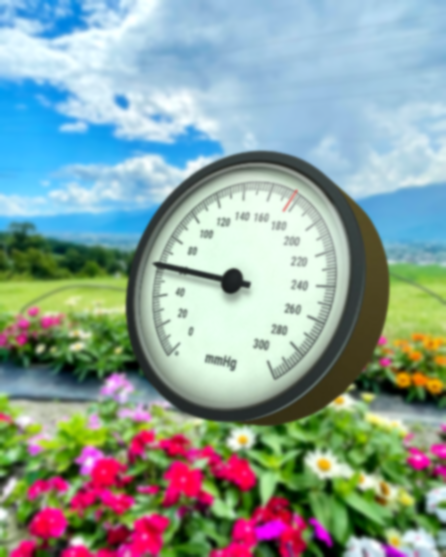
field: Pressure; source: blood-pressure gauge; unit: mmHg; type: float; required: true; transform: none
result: 60 mmHg
